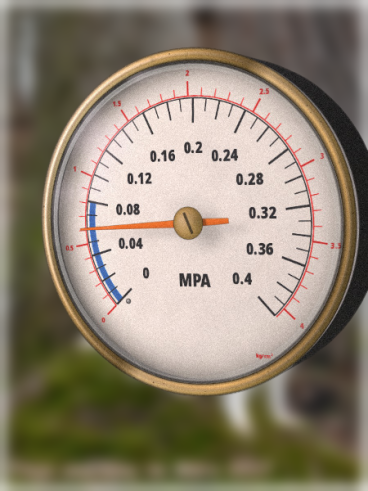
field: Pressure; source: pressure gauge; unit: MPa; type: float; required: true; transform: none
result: 0.06 MPa
